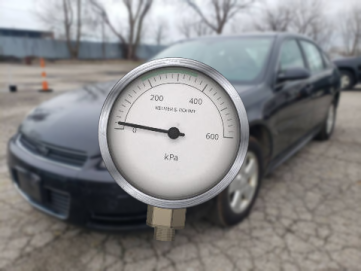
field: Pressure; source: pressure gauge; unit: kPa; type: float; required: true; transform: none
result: 20 kPa
